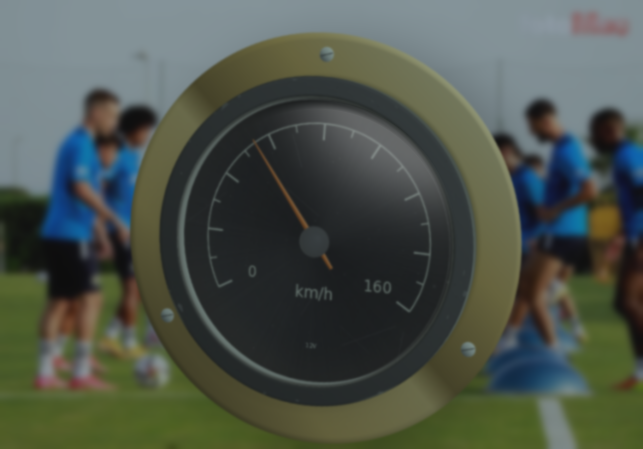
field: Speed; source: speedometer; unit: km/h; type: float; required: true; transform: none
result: 55 km/h
